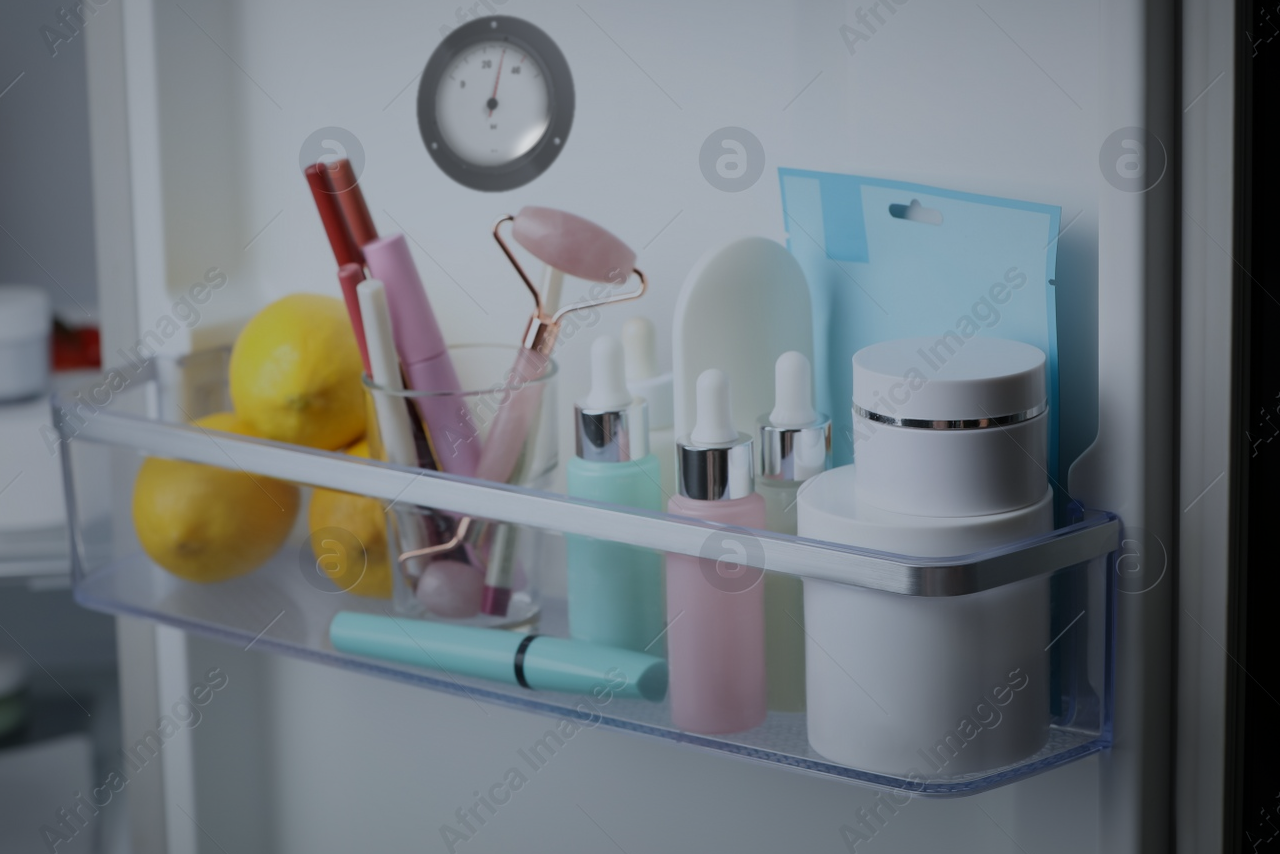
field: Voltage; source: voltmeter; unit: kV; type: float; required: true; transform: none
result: 30 kV
